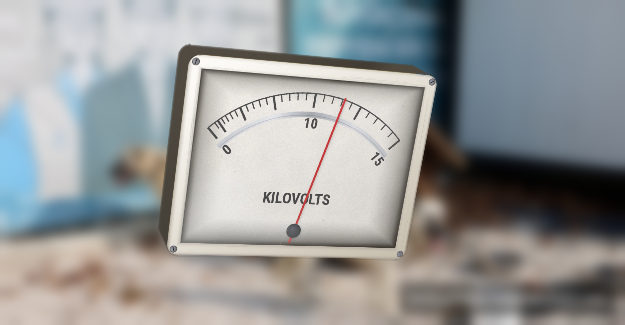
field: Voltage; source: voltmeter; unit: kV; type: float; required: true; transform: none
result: 11.5 kV
